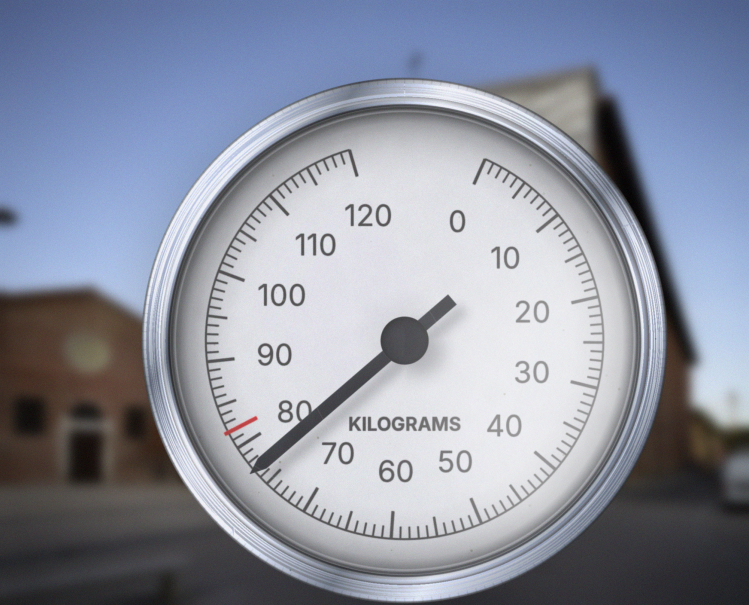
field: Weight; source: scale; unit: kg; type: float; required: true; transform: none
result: 77 kg
